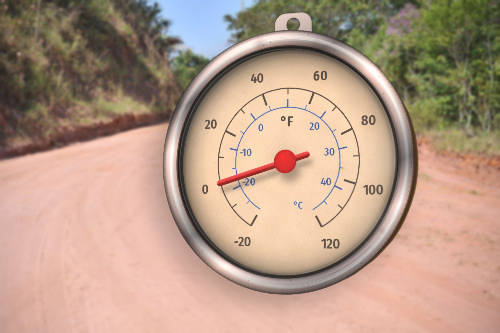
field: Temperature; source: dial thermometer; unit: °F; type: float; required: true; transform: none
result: 0 °F
